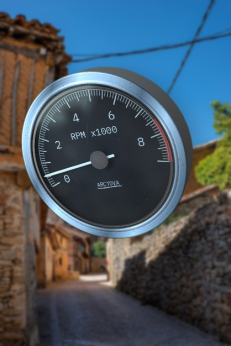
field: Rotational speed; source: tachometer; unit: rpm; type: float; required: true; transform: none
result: 500 rpm
